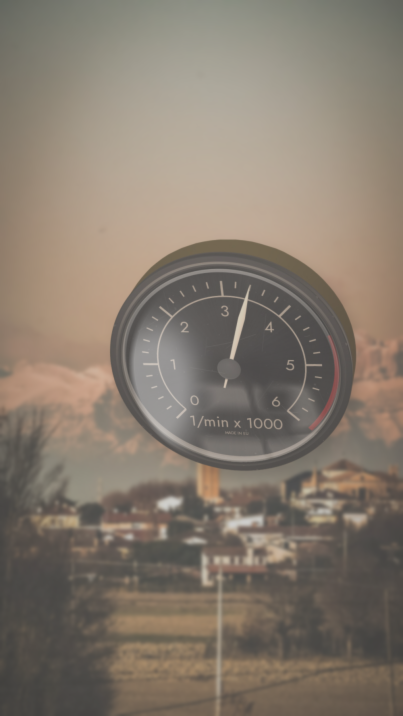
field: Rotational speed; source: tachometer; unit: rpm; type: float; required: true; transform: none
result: 3400 rpm
